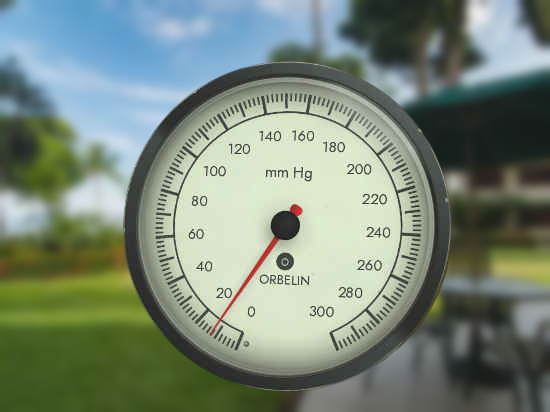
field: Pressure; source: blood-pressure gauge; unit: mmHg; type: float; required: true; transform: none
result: 12 mmHg
